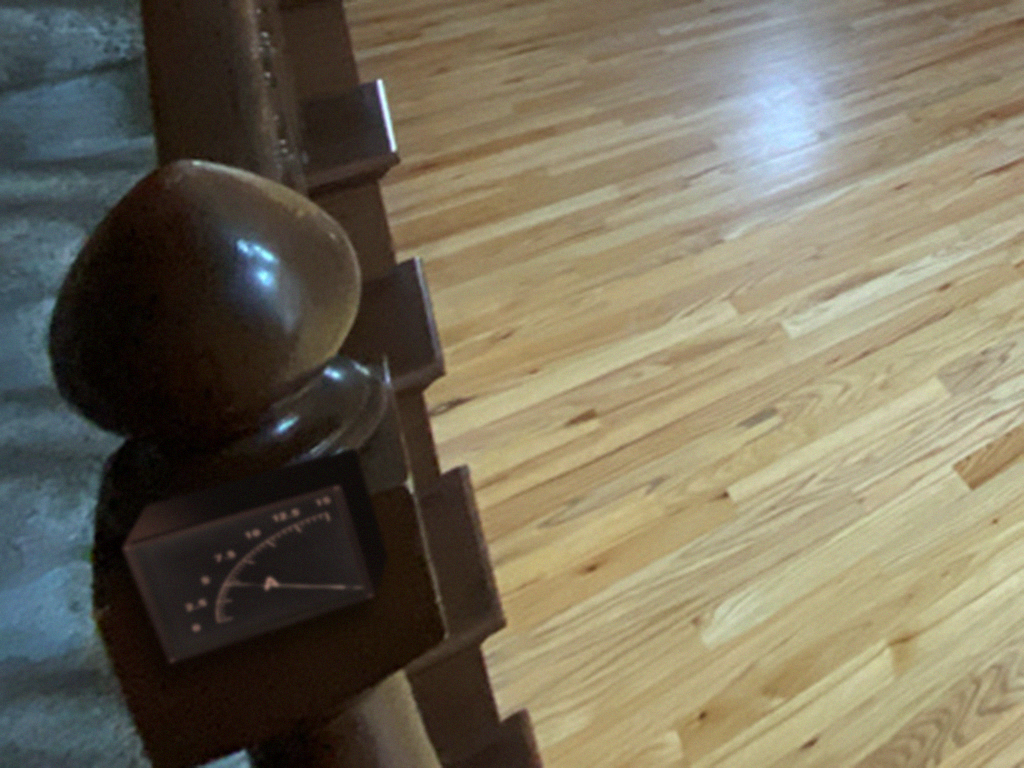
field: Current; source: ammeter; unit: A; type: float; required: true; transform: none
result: 5 A
